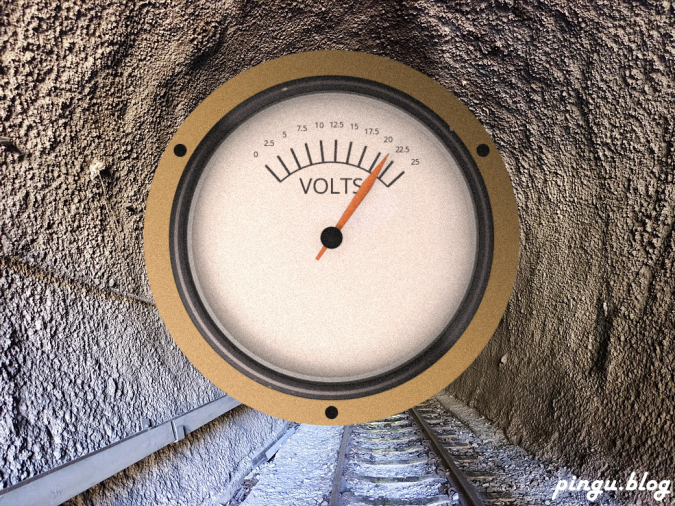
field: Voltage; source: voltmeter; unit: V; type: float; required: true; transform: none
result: 21.25 V
